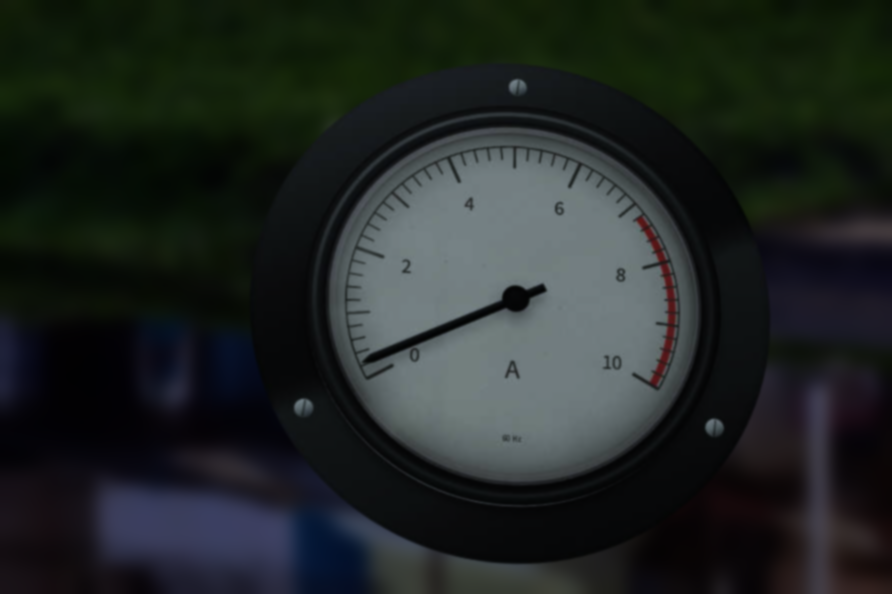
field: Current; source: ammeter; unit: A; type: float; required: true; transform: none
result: 0.2 A
